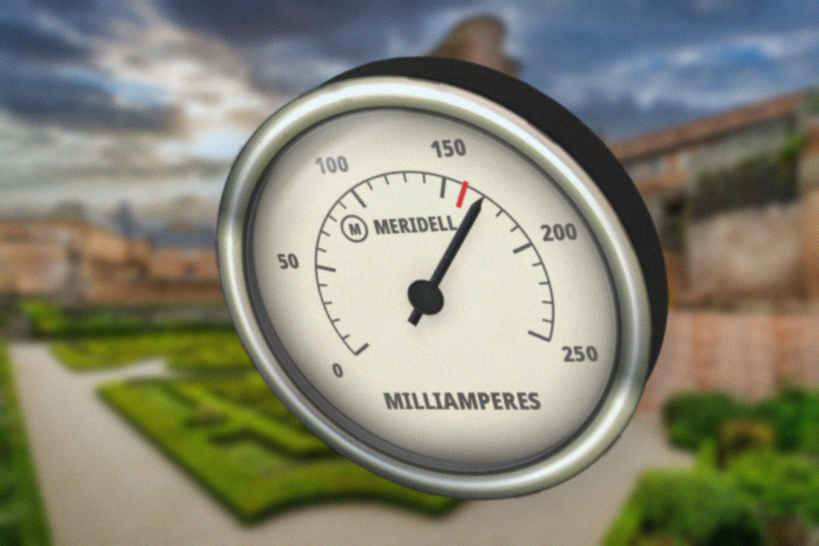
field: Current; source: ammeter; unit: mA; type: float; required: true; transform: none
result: 170 mA
